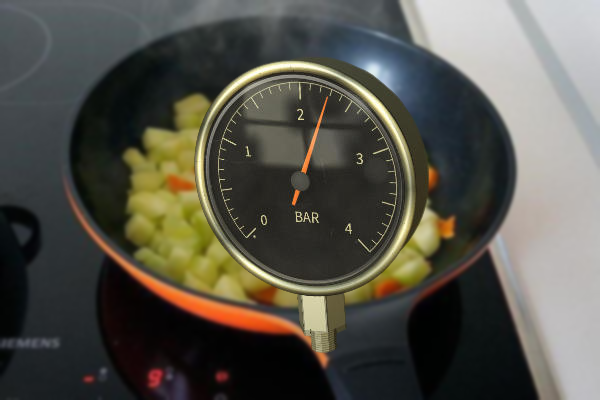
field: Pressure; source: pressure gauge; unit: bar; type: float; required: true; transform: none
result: 2.3 bar
